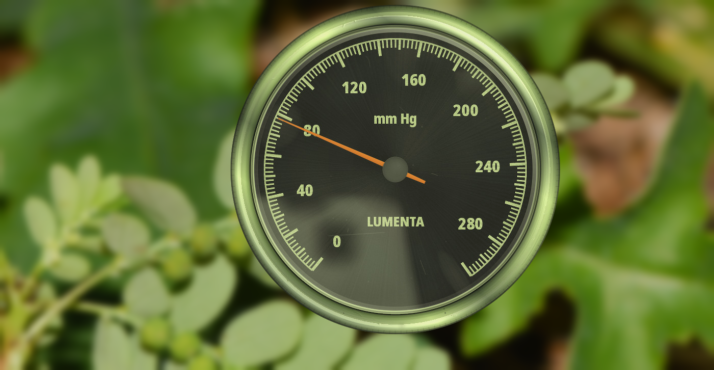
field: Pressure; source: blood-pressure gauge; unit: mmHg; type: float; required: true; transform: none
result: 78 mmHg
